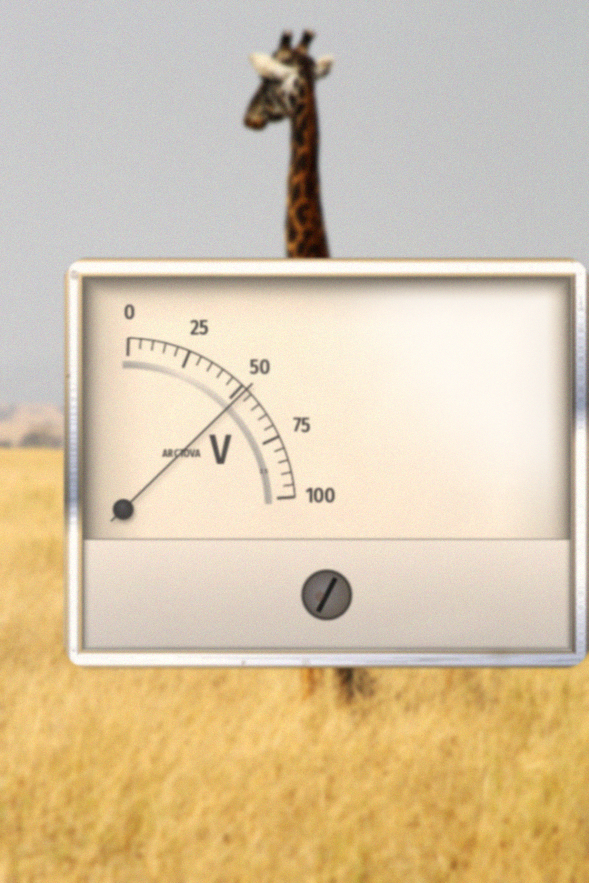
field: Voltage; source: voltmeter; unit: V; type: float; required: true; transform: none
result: 52.5 V
